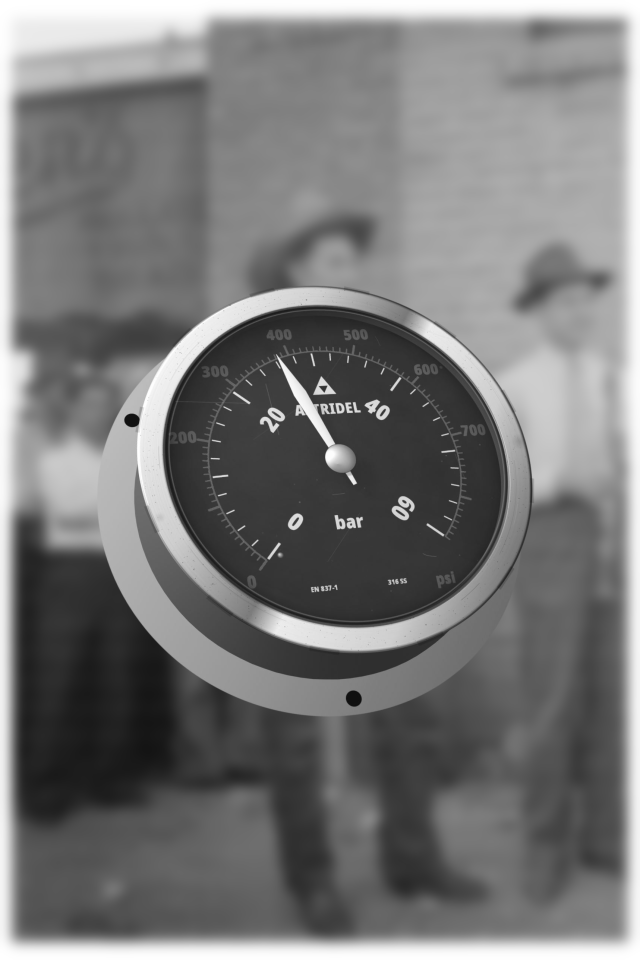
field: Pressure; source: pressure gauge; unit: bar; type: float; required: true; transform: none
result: 26 bar
